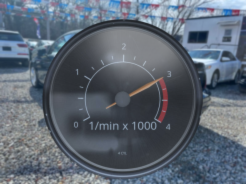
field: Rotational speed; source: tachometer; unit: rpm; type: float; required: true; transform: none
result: 3000 rpm
